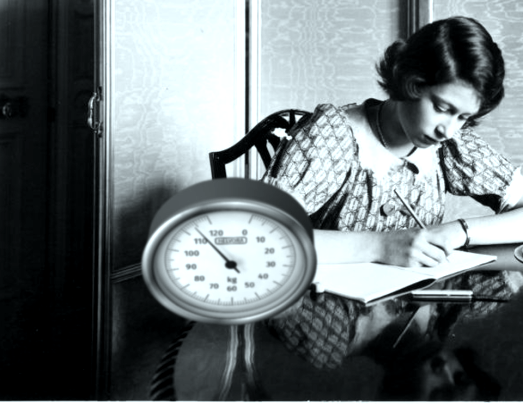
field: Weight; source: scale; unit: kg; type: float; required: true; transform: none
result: 115 kg
